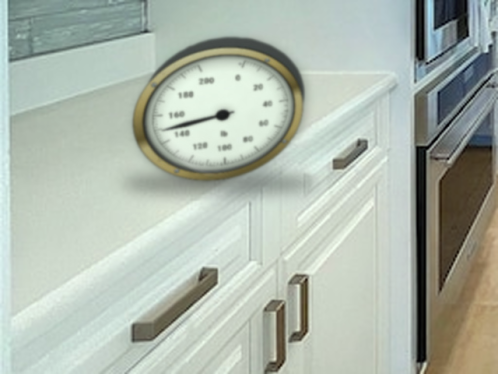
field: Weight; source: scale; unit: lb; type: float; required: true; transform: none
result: 150 lb
